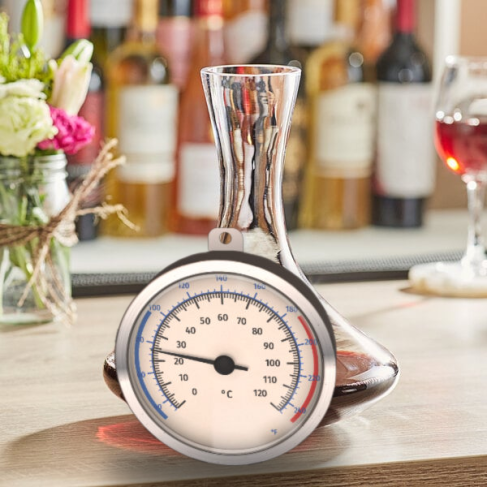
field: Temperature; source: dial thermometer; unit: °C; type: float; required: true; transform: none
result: 25 °C
